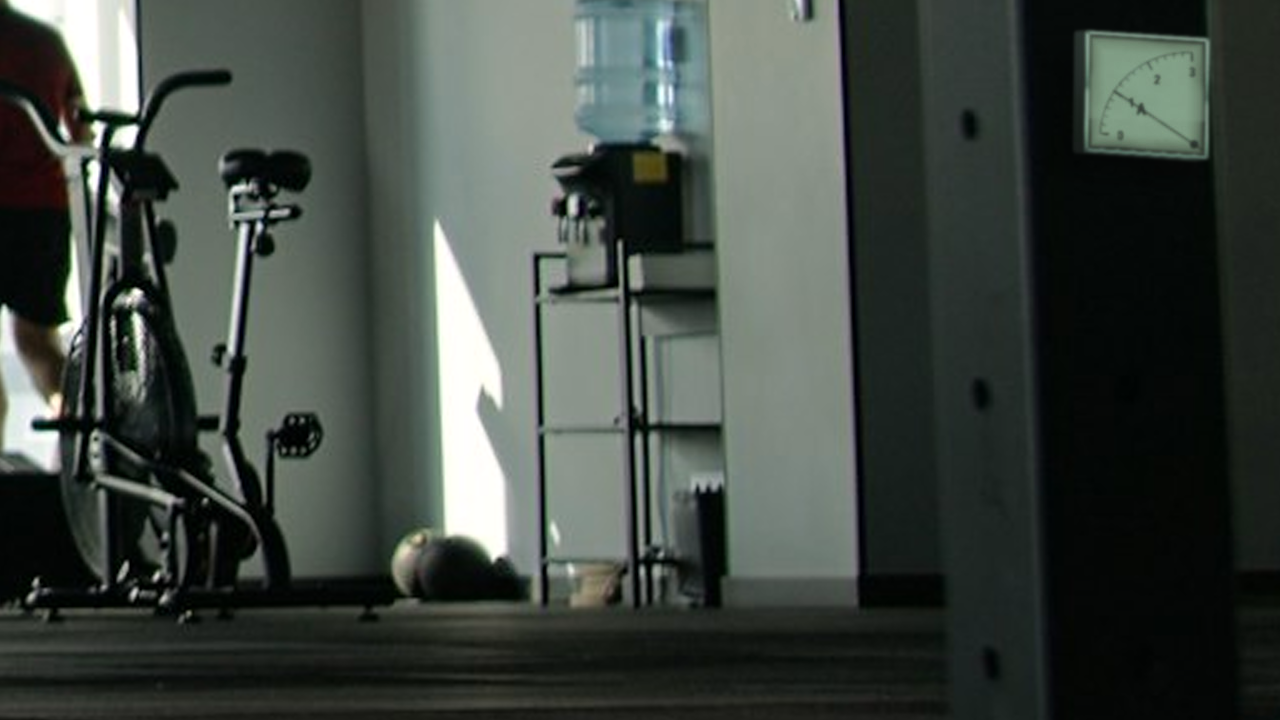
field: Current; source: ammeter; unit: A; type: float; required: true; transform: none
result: 1 A
